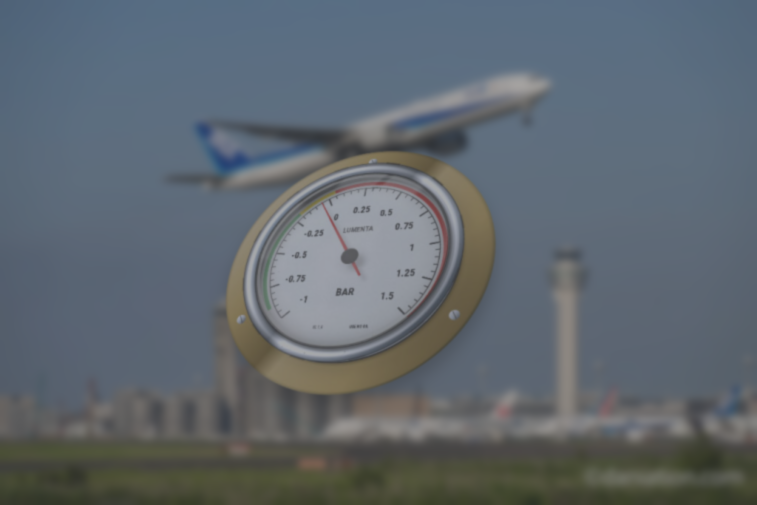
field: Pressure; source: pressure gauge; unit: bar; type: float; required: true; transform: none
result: -0.05 bar
